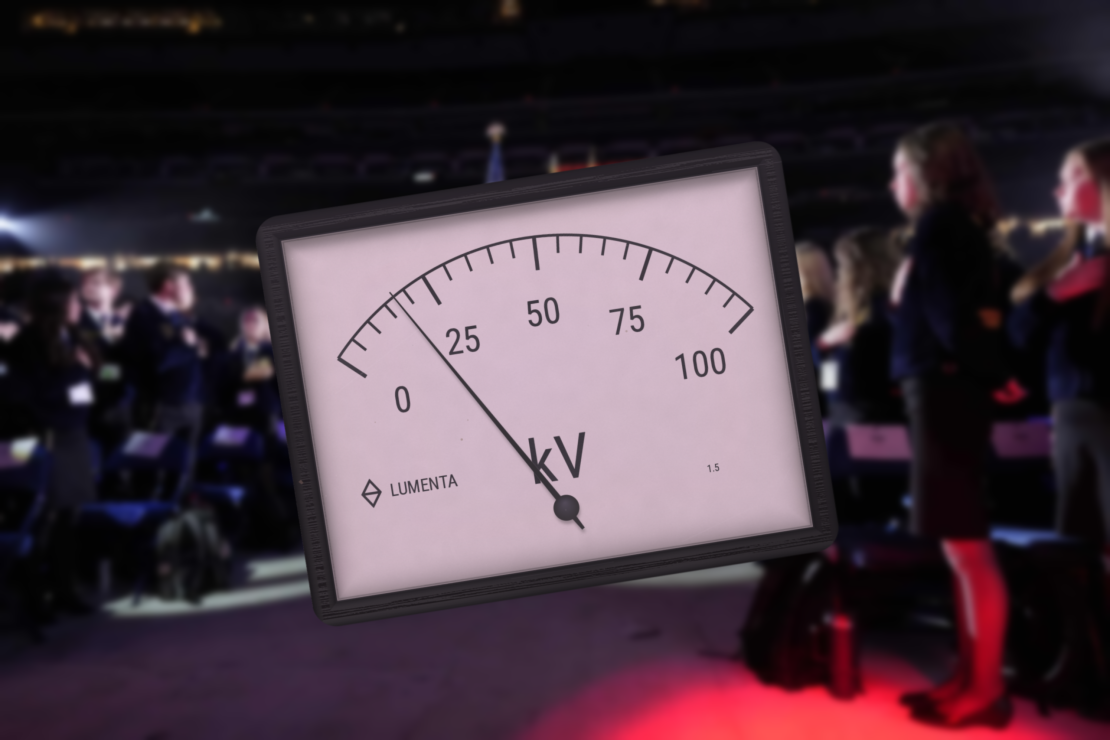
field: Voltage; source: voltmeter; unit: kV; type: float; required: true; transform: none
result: 17.5 kV
